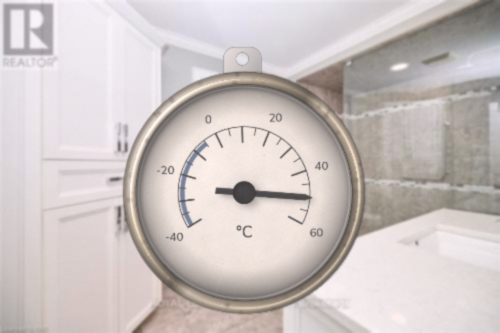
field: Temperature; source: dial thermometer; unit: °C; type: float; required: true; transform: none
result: 50 °C
